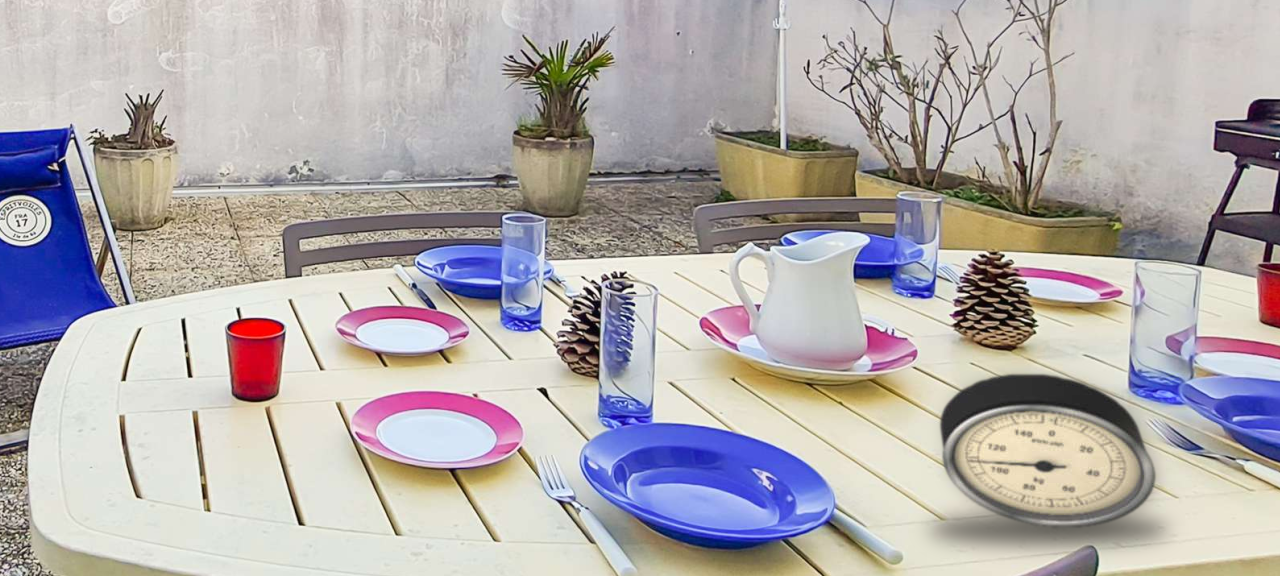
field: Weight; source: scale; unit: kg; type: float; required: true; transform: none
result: 110 kg
